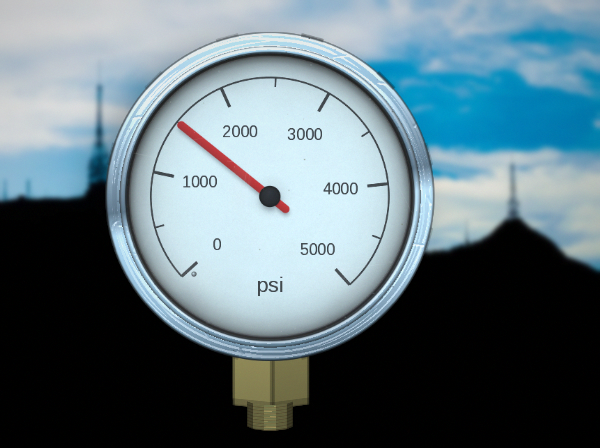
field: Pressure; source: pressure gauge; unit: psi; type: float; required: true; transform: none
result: 1500 psi
